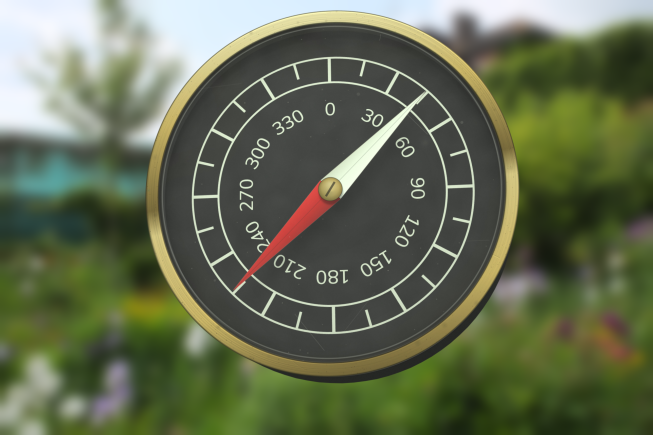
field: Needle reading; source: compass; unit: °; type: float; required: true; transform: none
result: 225 °
